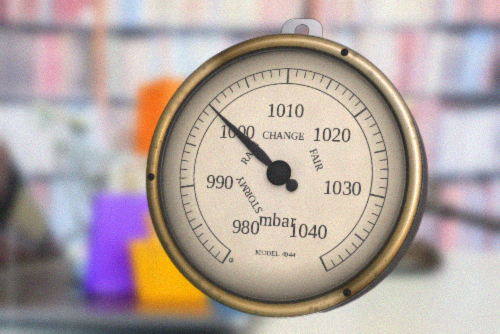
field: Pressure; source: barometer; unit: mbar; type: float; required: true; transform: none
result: 1000 mbar
